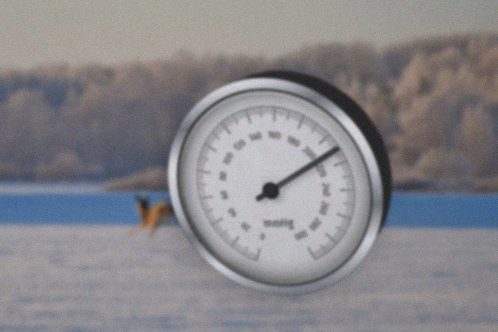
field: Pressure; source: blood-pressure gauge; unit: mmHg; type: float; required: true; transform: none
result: 210 mmHg
